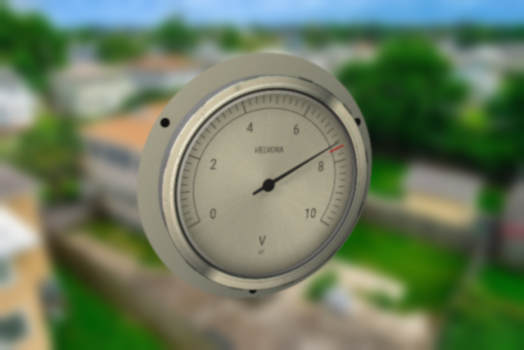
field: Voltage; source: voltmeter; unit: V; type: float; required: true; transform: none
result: 7.4 V
